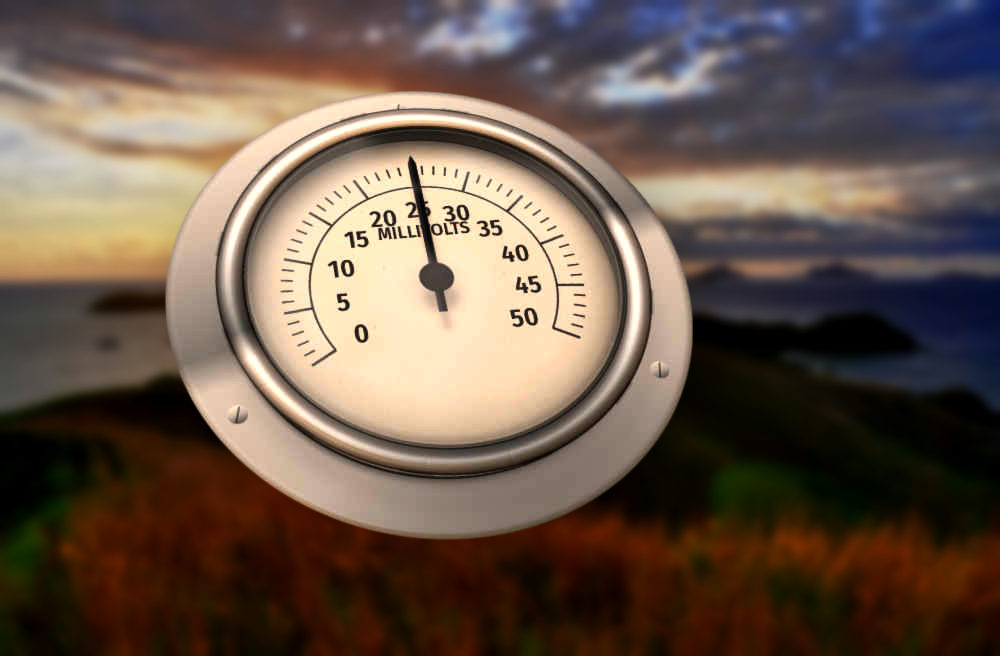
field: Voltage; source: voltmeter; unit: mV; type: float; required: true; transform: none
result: 25 mV
